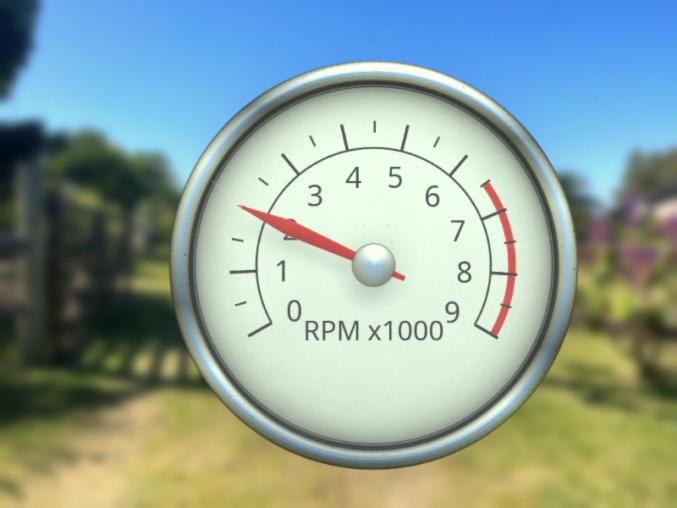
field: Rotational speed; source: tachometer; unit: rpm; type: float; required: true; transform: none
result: 2000 rpm
